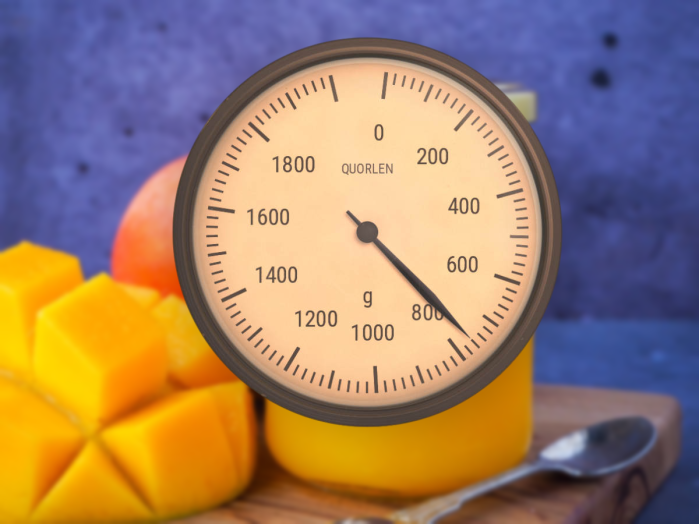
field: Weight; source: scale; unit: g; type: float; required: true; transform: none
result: 760 g
